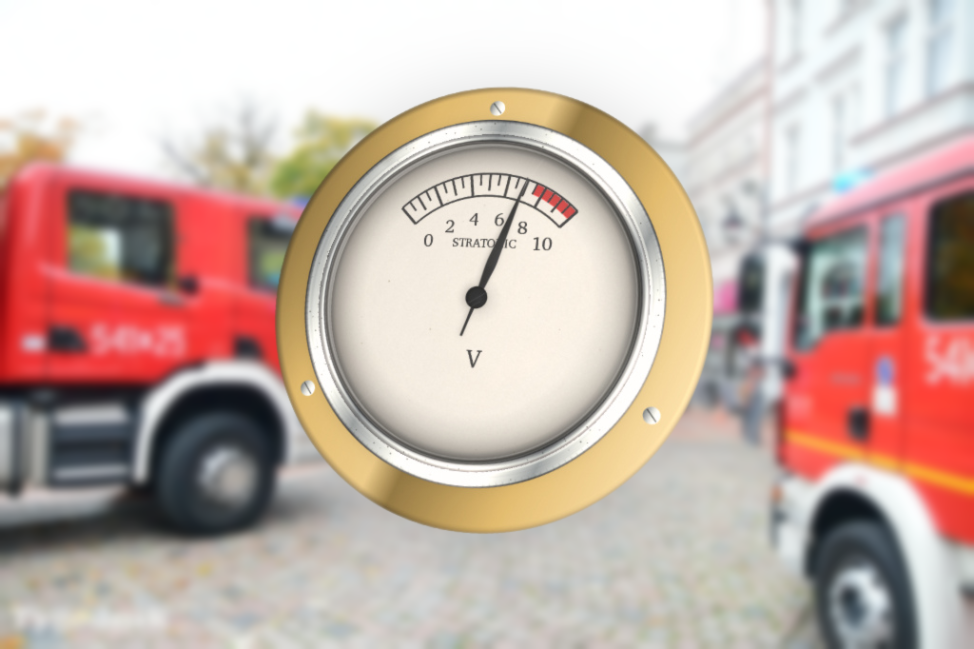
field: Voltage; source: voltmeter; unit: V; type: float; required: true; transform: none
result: 7 V
